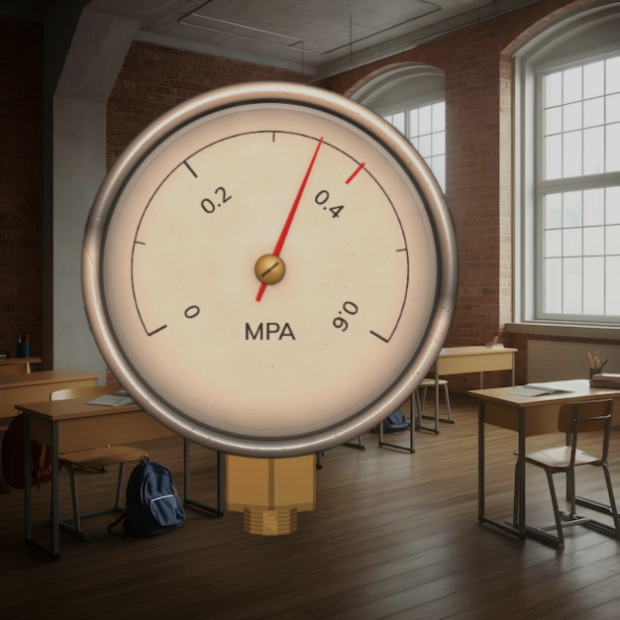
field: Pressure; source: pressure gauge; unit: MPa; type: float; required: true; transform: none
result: 0.35 MPa
